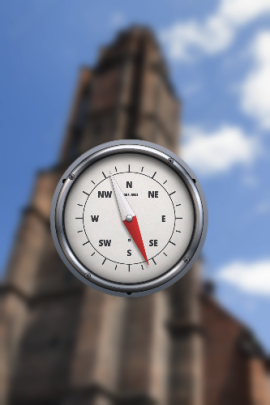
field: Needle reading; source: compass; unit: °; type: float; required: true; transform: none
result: 157.5 °
